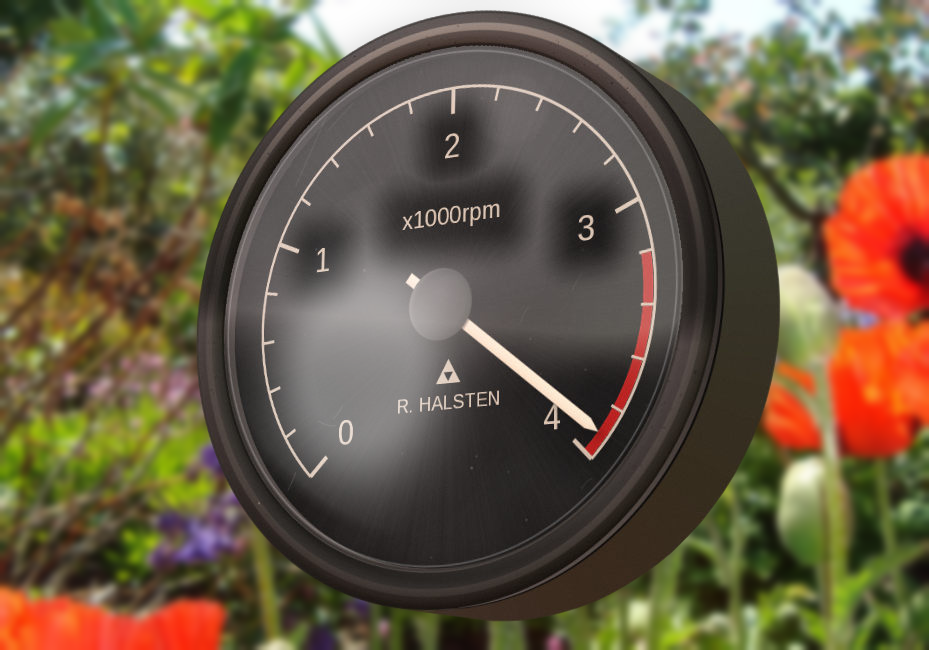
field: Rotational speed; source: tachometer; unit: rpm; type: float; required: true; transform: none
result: 3900 rpm
